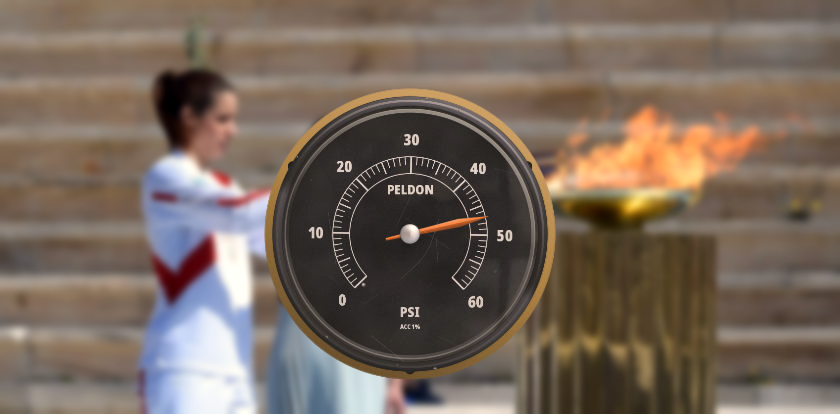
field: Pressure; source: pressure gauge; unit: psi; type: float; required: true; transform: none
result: 47 psi
